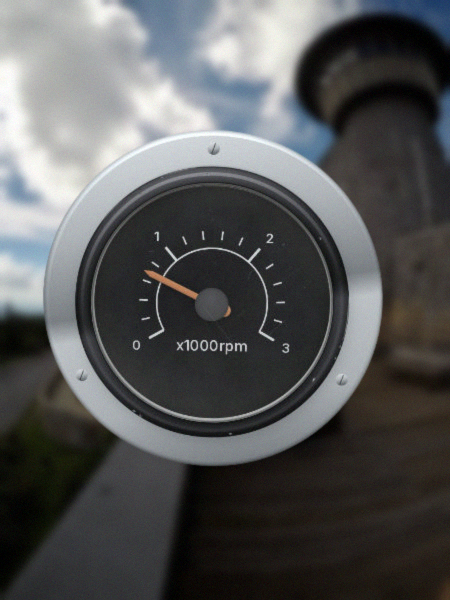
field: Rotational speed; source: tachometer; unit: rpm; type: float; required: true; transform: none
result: 700 rpm
